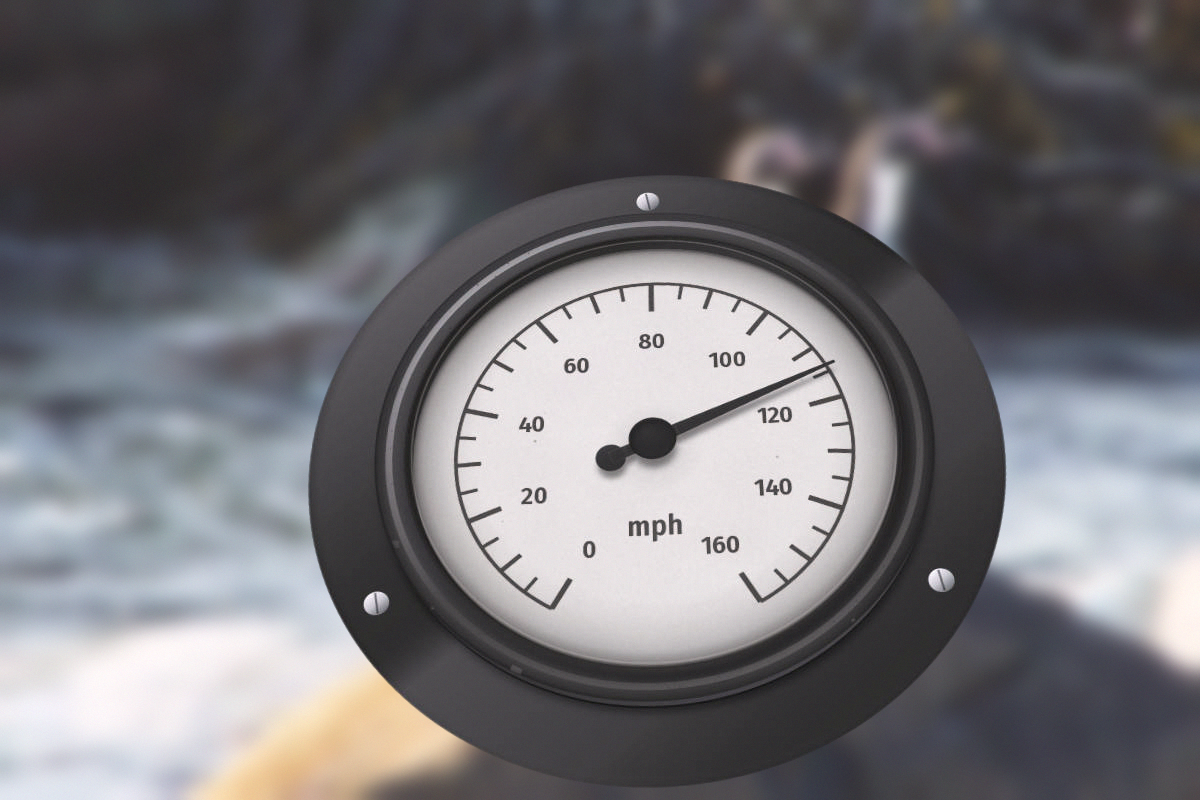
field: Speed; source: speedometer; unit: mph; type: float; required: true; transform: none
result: 115 mph
